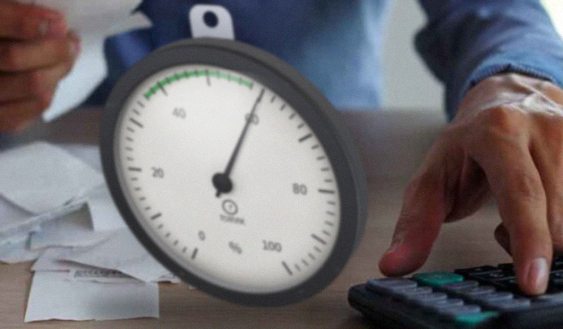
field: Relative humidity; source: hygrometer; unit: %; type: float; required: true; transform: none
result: 60 %
